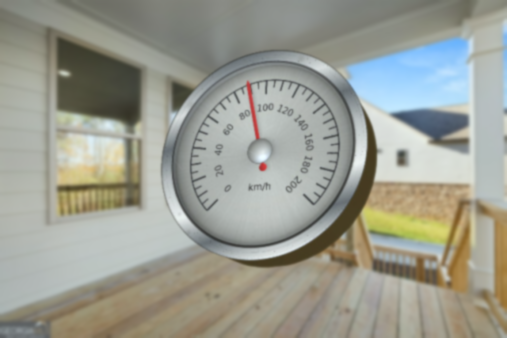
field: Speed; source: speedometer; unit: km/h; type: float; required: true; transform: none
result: 90 km/h
